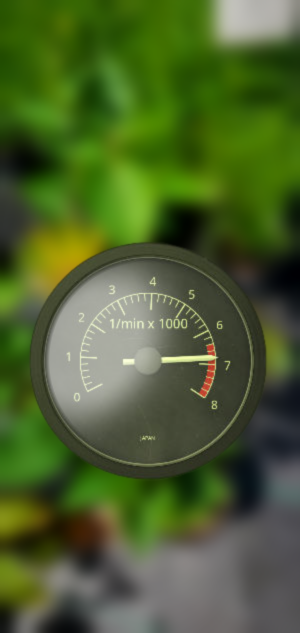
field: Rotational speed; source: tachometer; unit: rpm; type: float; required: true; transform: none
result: 6800 rpm
